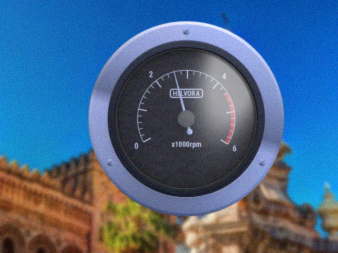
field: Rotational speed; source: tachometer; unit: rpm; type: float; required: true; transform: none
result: 2600 rpm
